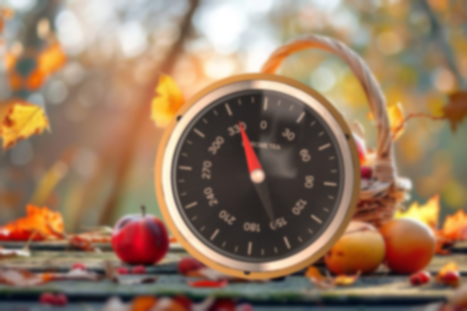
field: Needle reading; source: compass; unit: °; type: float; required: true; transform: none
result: 335 °
